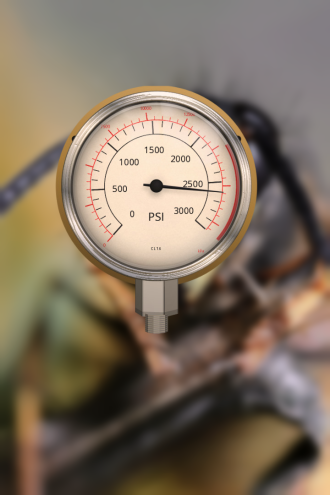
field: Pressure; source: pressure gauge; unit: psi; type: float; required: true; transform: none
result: 2600 psi
